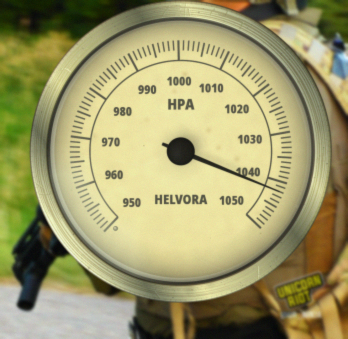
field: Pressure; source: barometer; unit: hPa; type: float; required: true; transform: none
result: 1042 hPa
